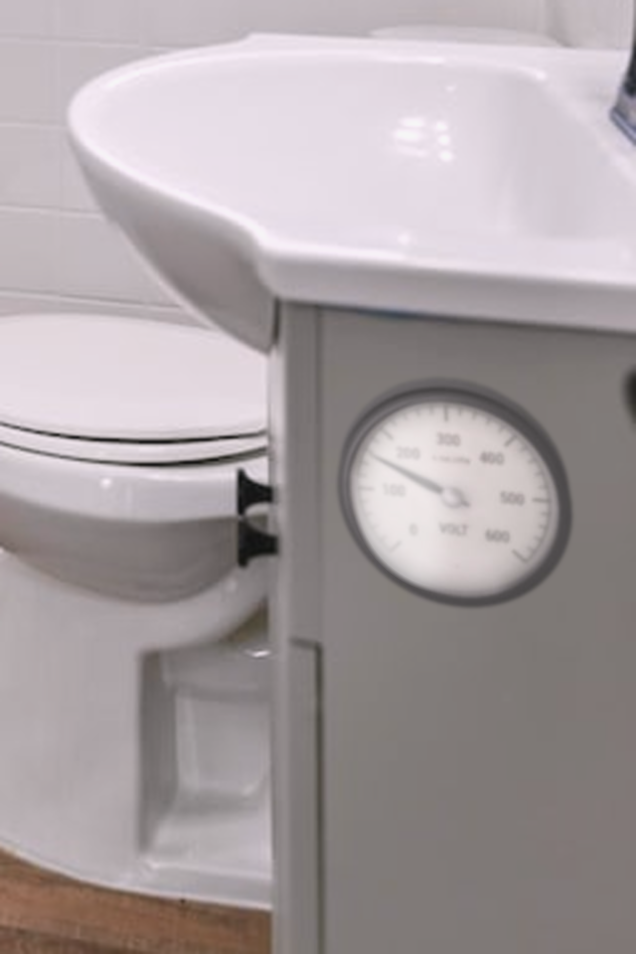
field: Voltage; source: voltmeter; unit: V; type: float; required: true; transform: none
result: 160 V
